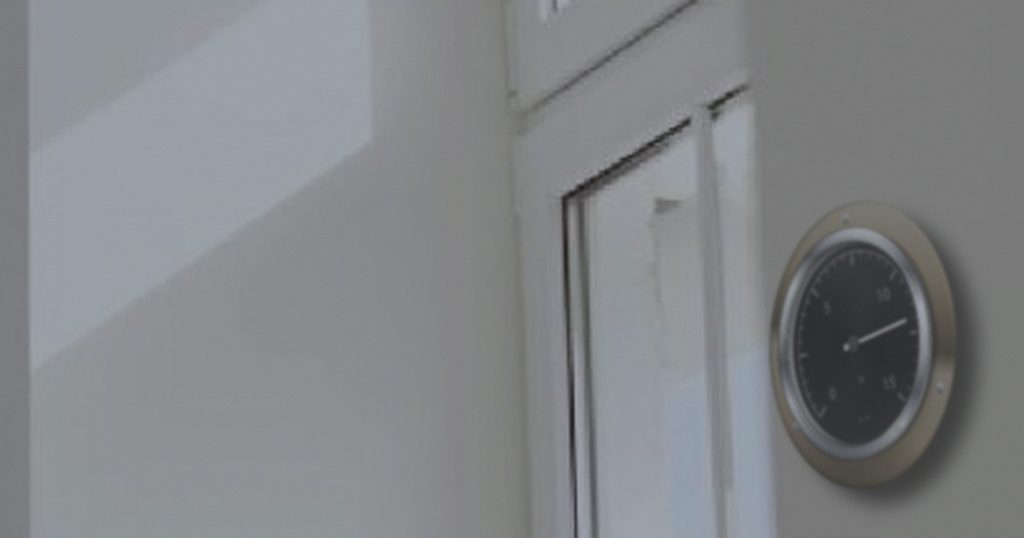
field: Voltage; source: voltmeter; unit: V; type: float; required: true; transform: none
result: 12 V
